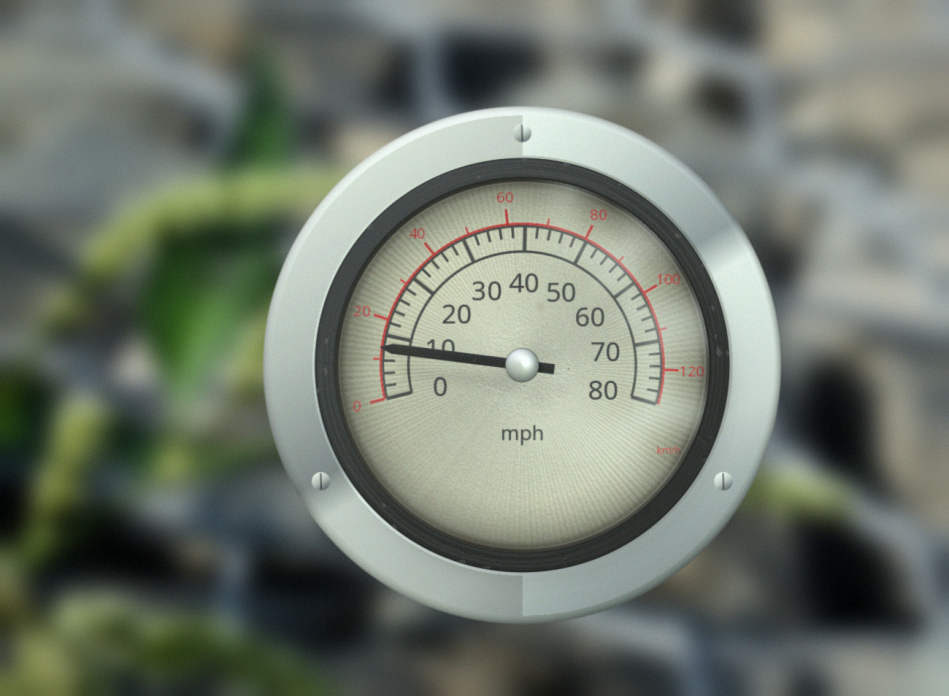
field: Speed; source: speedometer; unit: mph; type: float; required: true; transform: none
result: 8 mph
